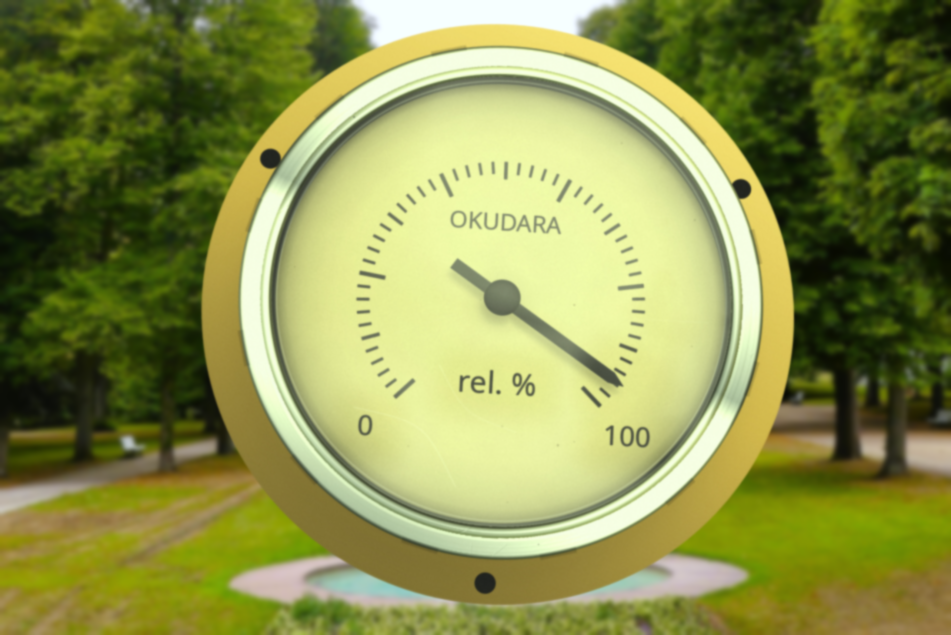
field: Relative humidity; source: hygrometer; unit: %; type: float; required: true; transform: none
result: 96 %
